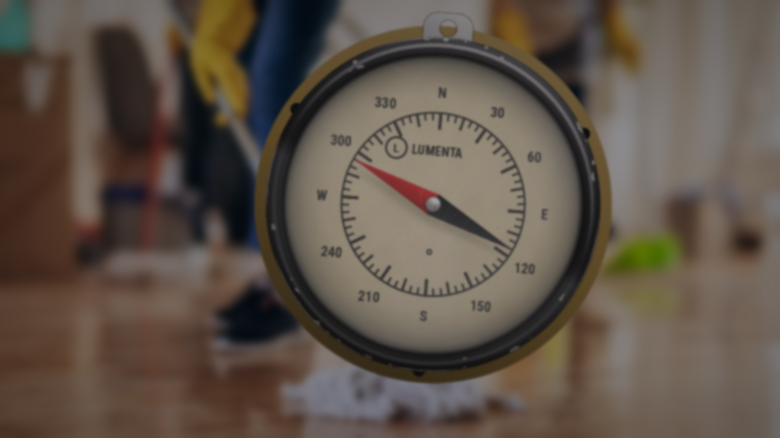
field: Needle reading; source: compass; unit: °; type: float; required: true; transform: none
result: 295 °
